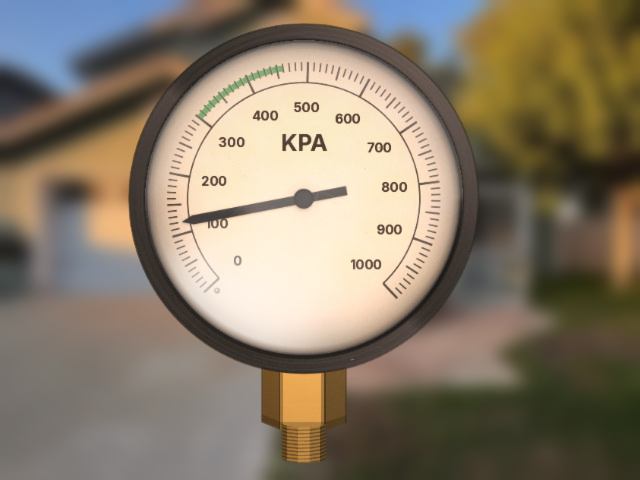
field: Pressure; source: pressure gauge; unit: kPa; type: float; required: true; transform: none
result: 120 kPa
